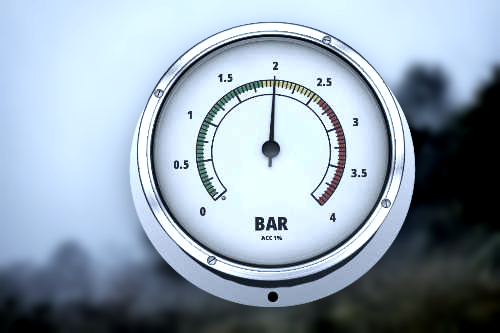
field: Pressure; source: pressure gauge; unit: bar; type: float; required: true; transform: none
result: 2 bar
